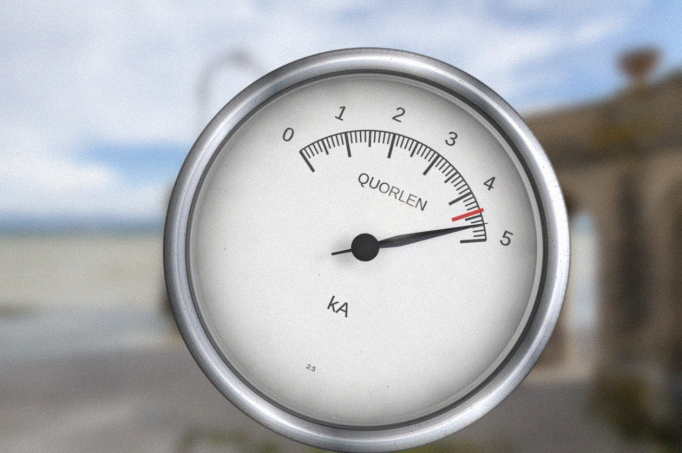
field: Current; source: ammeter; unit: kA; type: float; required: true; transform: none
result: 4.7 kA
